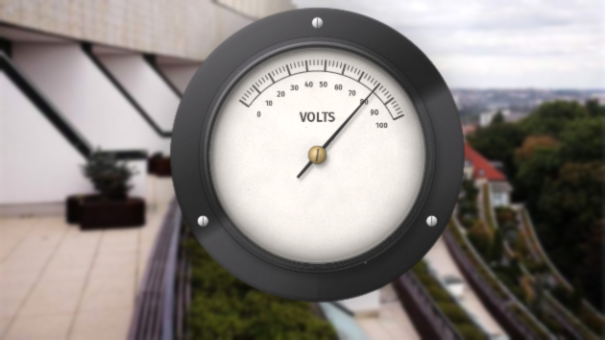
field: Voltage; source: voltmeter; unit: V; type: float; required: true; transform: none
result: 80 V
